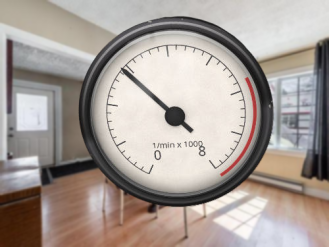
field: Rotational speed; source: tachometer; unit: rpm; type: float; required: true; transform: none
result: 2900 rpm
